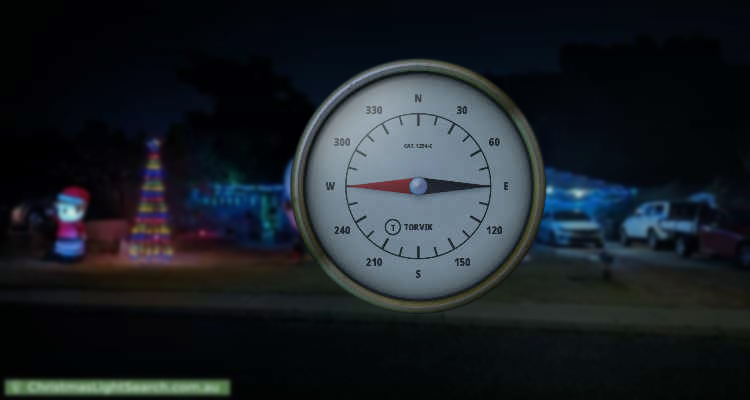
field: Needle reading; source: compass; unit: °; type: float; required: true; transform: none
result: 270 °
